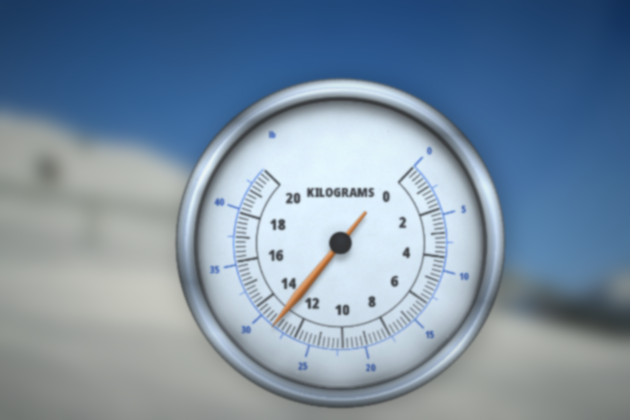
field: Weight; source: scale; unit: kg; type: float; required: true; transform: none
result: 13 kg
